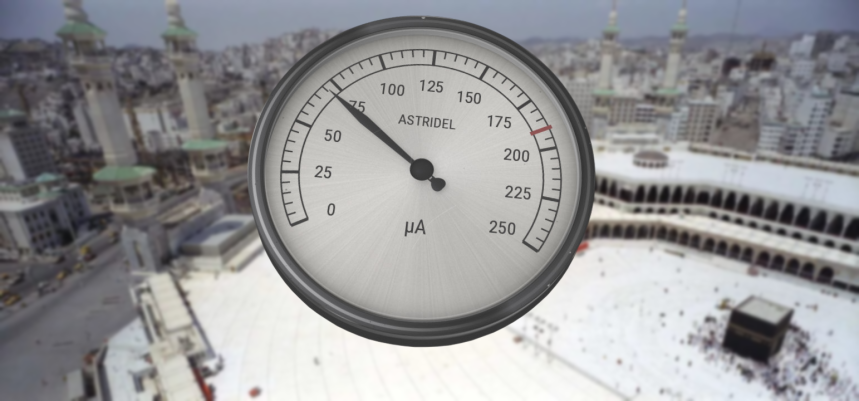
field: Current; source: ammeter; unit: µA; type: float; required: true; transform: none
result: 70 µA
